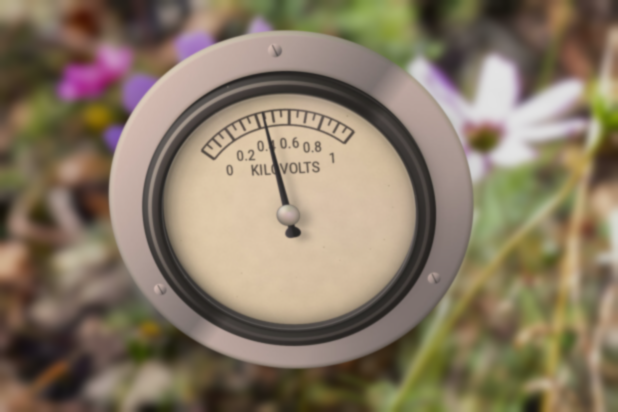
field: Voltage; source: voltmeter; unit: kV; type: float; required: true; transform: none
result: 0.45 kV
